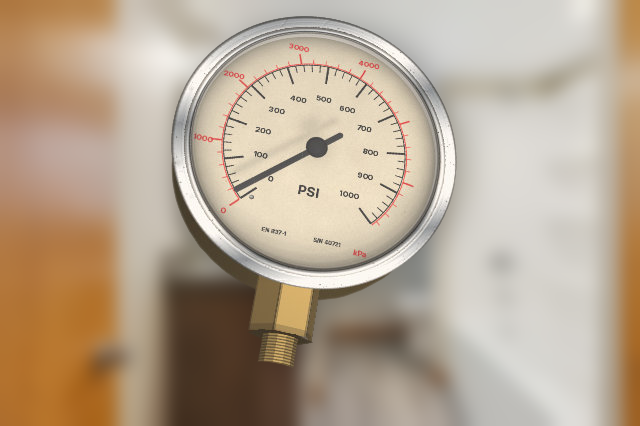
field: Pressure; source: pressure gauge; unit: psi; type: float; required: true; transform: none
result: 20 psi
